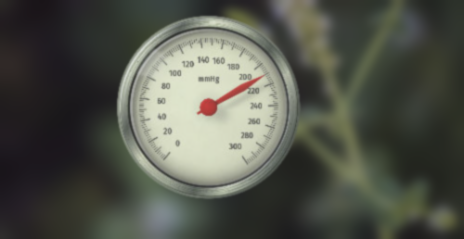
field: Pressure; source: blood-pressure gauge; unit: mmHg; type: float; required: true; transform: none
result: 210 mmHg
